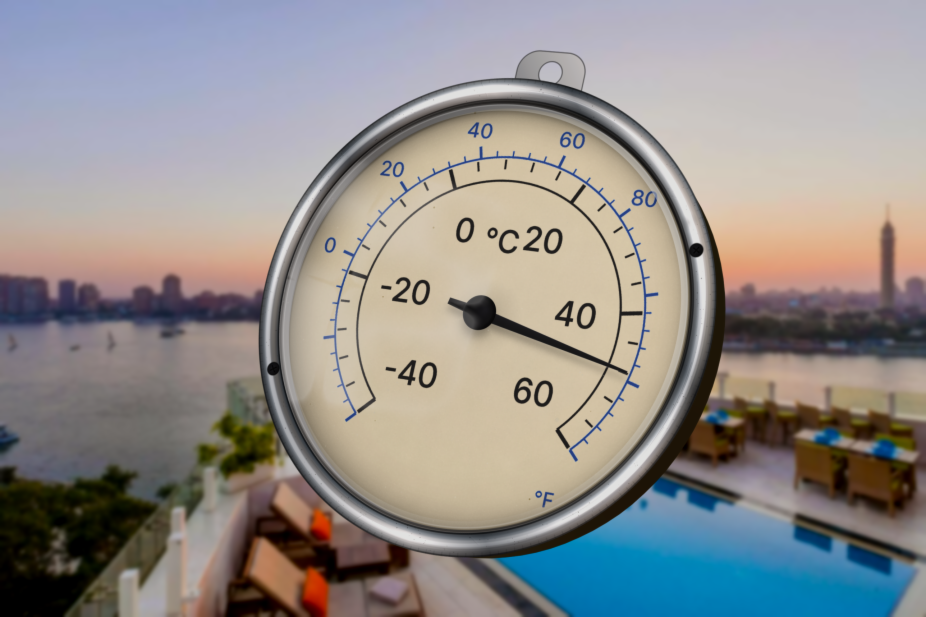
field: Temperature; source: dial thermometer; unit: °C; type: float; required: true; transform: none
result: 48 °C
